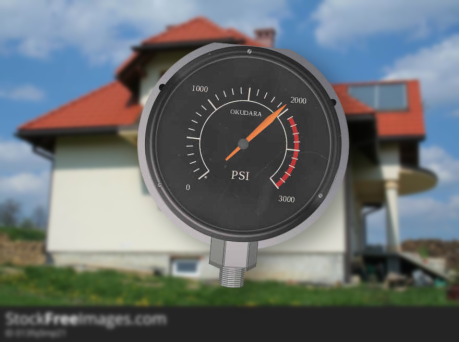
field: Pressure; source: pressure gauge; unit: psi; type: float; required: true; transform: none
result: 1950 psi
